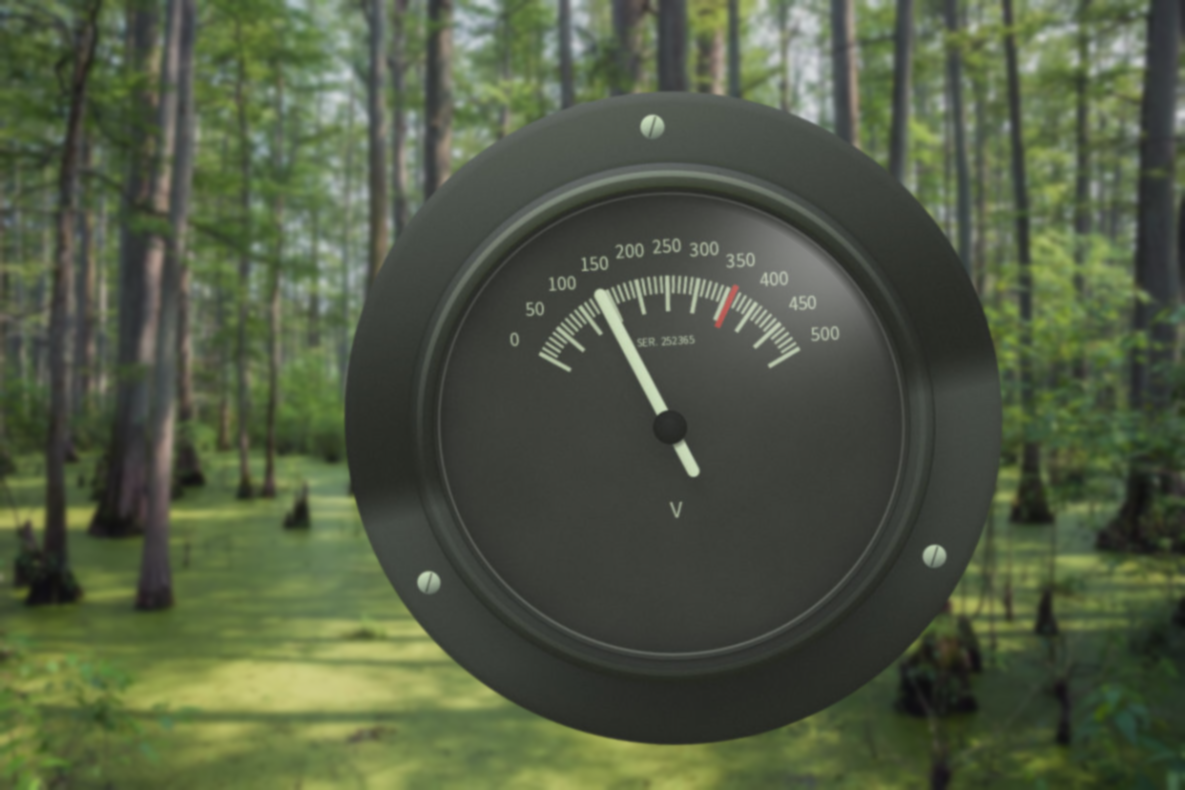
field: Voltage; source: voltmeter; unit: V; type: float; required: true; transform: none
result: 140 V
